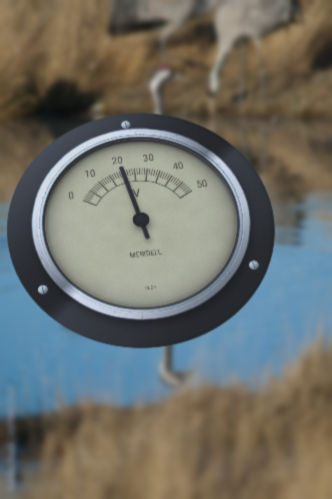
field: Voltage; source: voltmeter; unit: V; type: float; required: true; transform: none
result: 20 V
